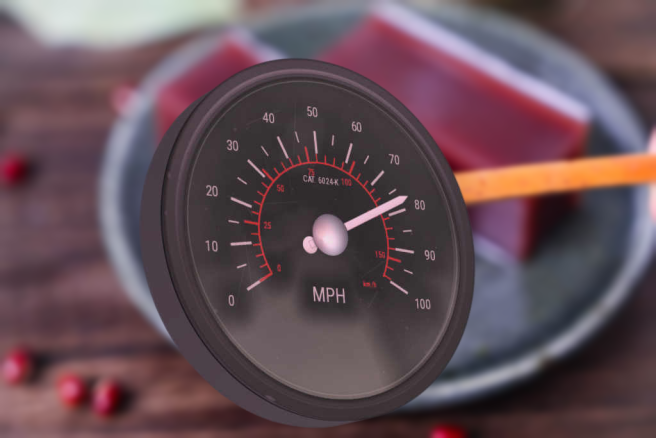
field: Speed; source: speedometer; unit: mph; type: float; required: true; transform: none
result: 77.5 mph
